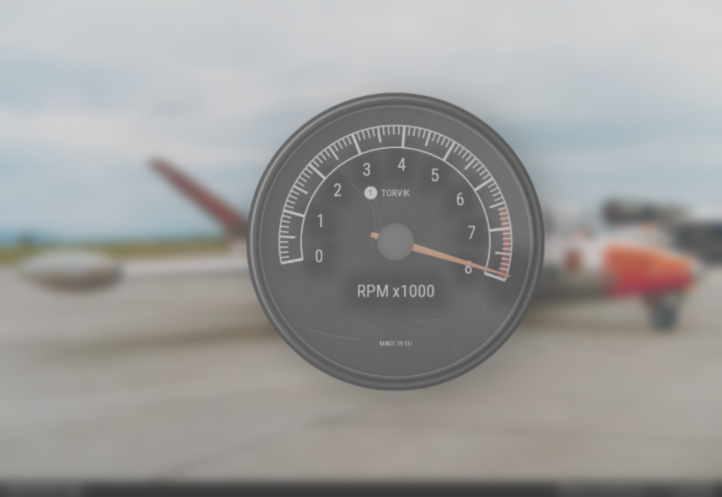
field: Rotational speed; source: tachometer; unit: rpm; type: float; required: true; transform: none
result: 7900 rpm
